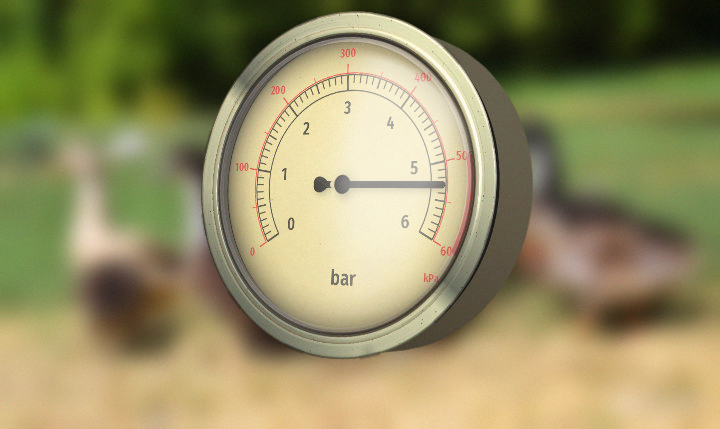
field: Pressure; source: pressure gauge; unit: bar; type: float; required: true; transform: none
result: 5.3 bar
